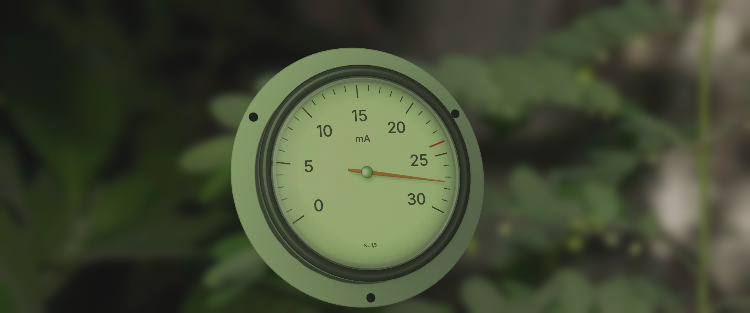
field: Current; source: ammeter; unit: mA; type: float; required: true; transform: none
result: 27.5 mA
